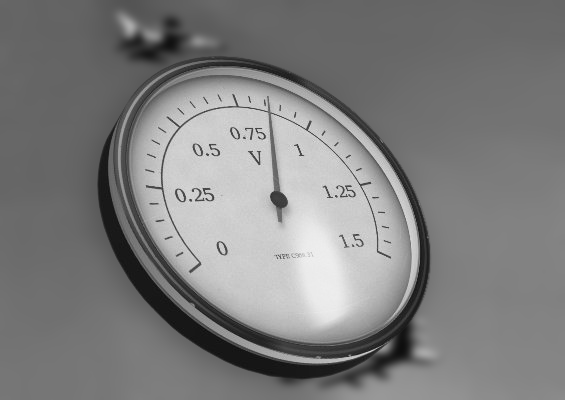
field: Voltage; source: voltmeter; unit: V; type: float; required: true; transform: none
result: 0.85 V
